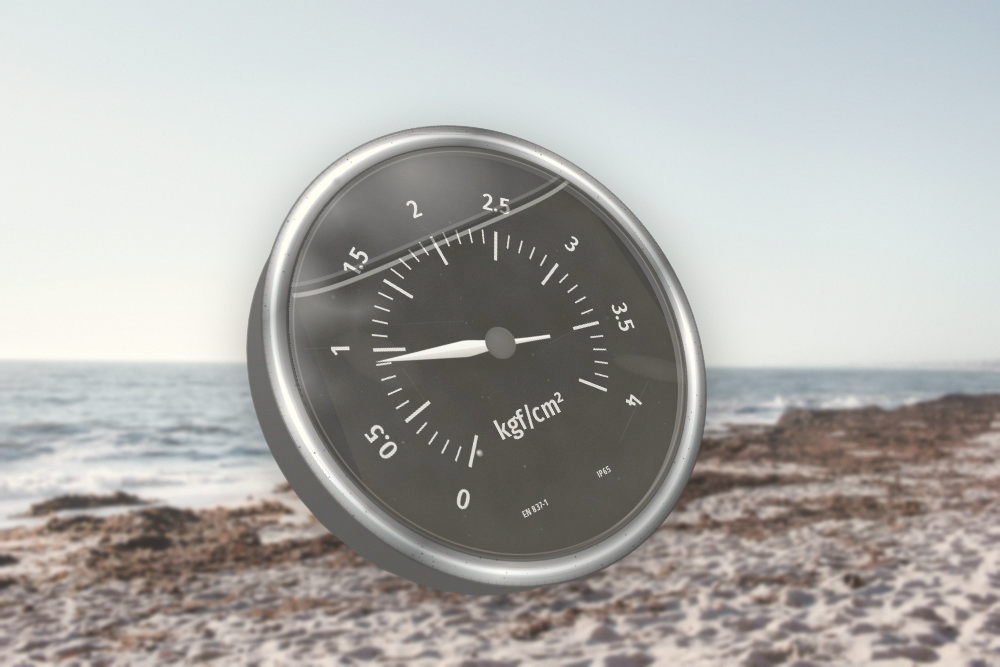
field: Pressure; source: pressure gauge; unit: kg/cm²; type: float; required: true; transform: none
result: 0.9 kg/cm²
